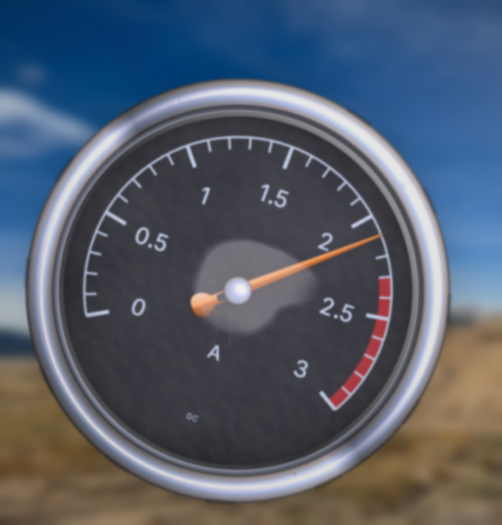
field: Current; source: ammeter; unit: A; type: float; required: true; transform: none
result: 2.1 A
